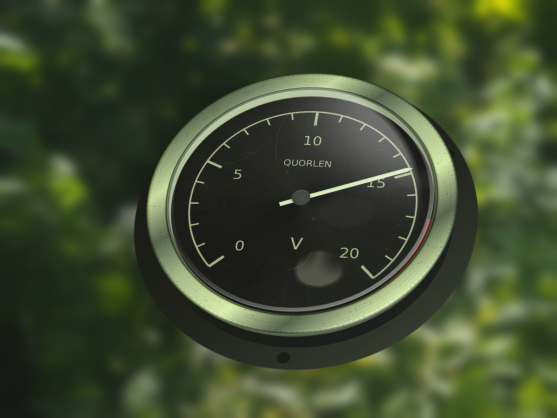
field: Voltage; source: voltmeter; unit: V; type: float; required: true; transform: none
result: 15 V
